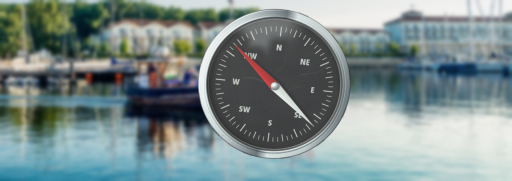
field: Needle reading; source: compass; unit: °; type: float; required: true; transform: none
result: 310 °
